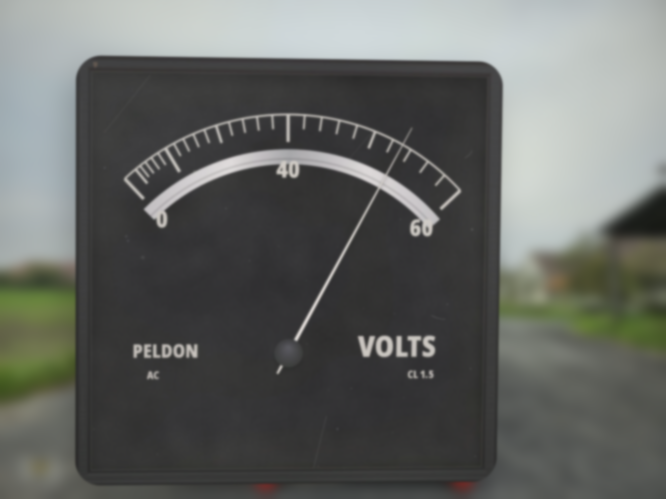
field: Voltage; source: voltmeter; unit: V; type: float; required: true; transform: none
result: 53 V
